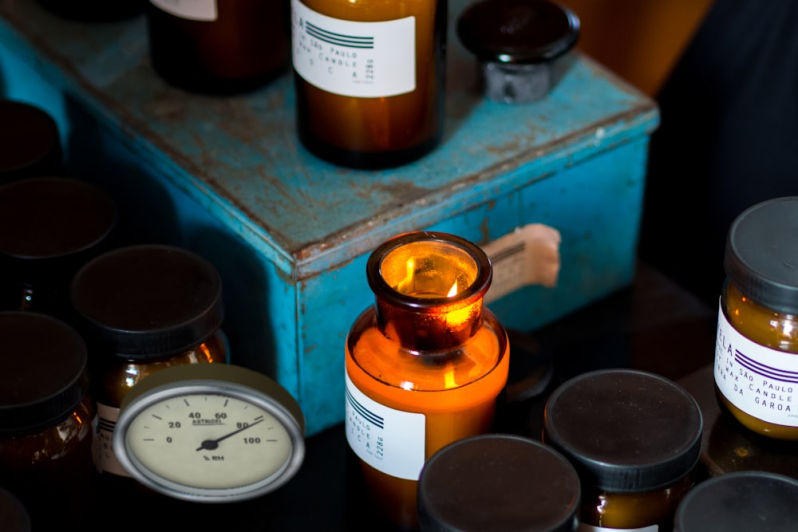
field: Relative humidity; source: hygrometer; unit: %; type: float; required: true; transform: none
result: 80 %
